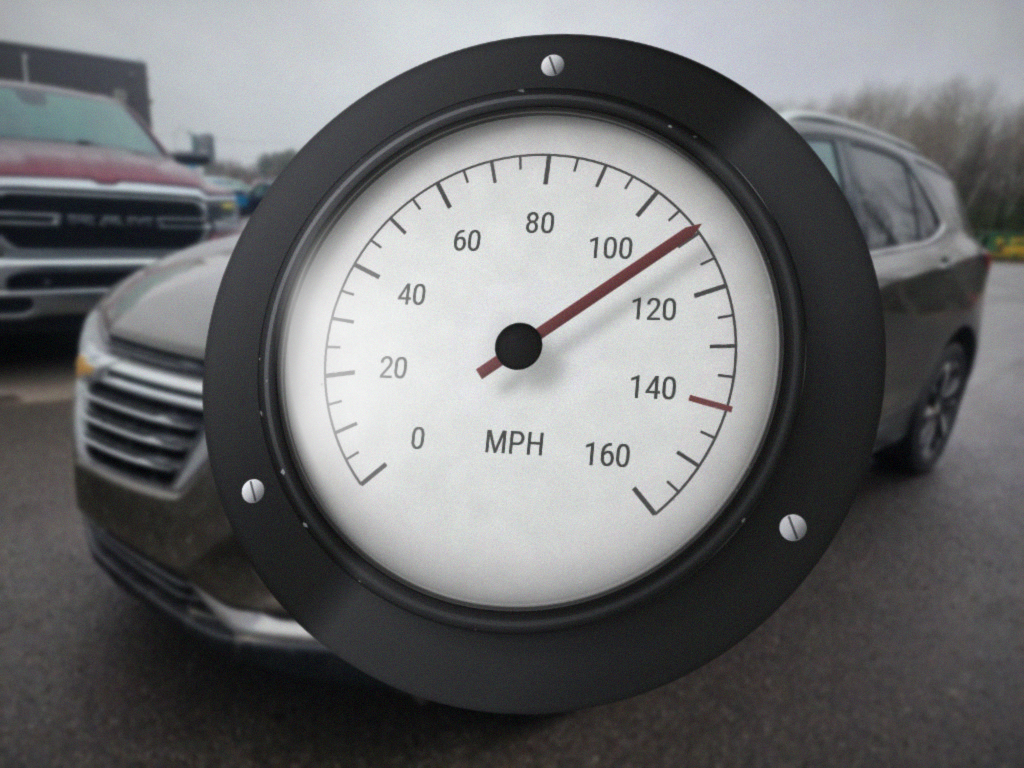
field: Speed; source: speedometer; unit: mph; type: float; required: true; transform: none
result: 110 mph
